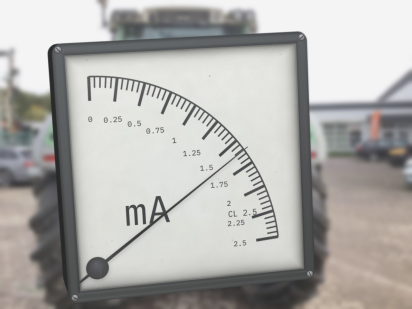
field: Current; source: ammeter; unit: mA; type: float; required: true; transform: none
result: 1.6 mA
